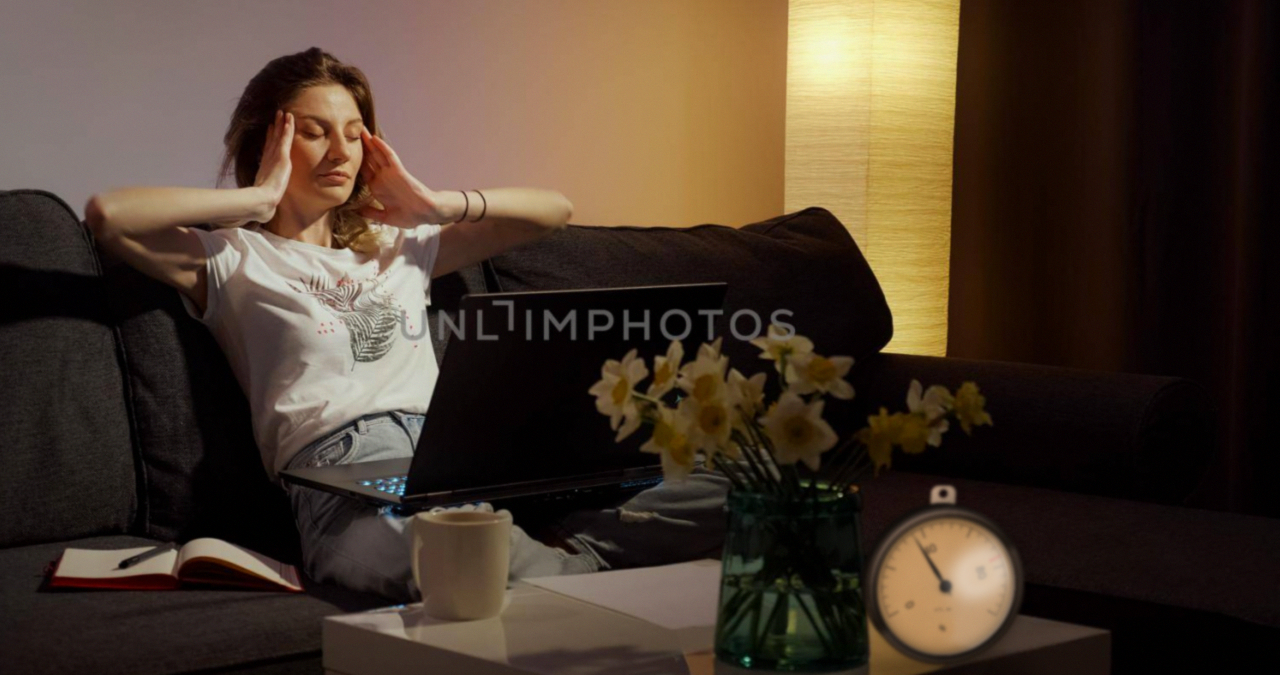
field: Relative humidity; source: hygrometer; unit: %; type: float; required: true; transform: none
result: 36 %
